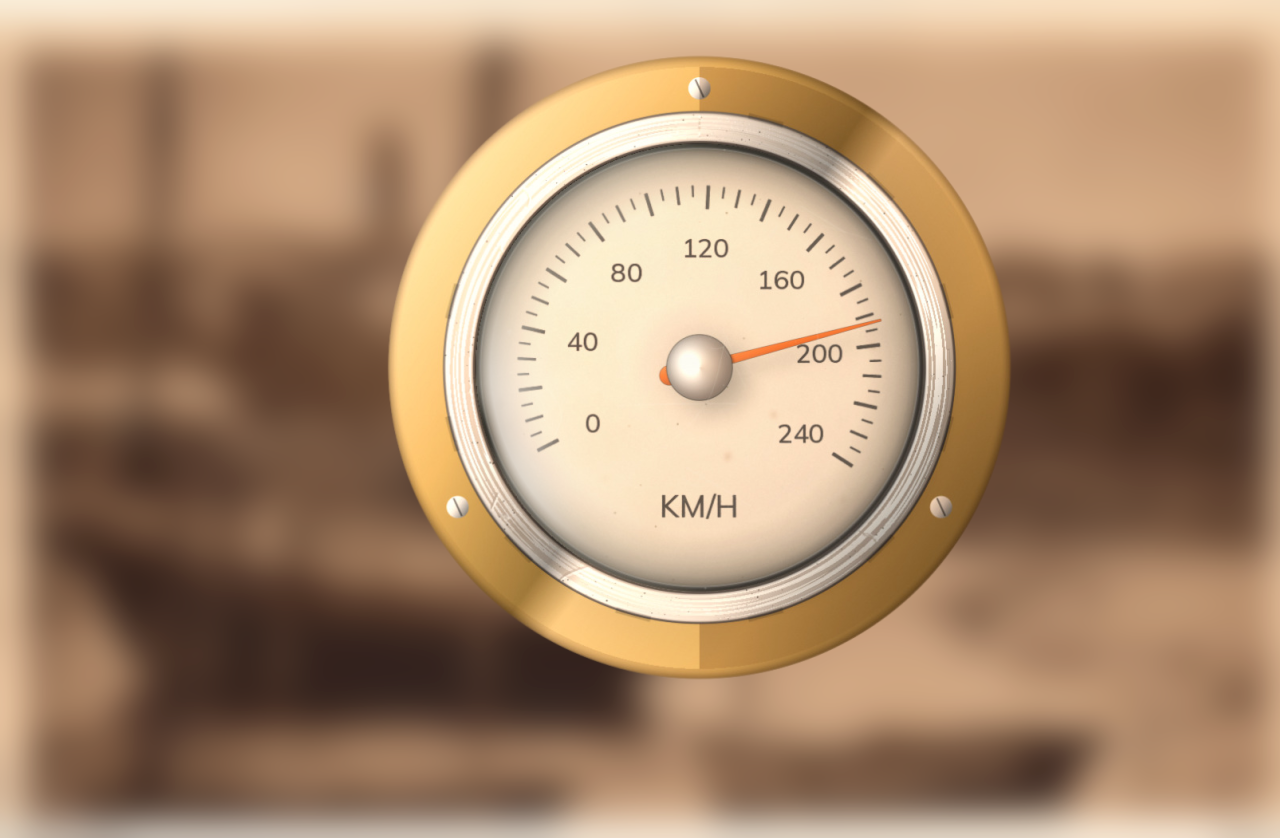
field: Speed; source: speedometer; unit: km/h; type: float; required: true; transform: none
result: 192.5 km/h
